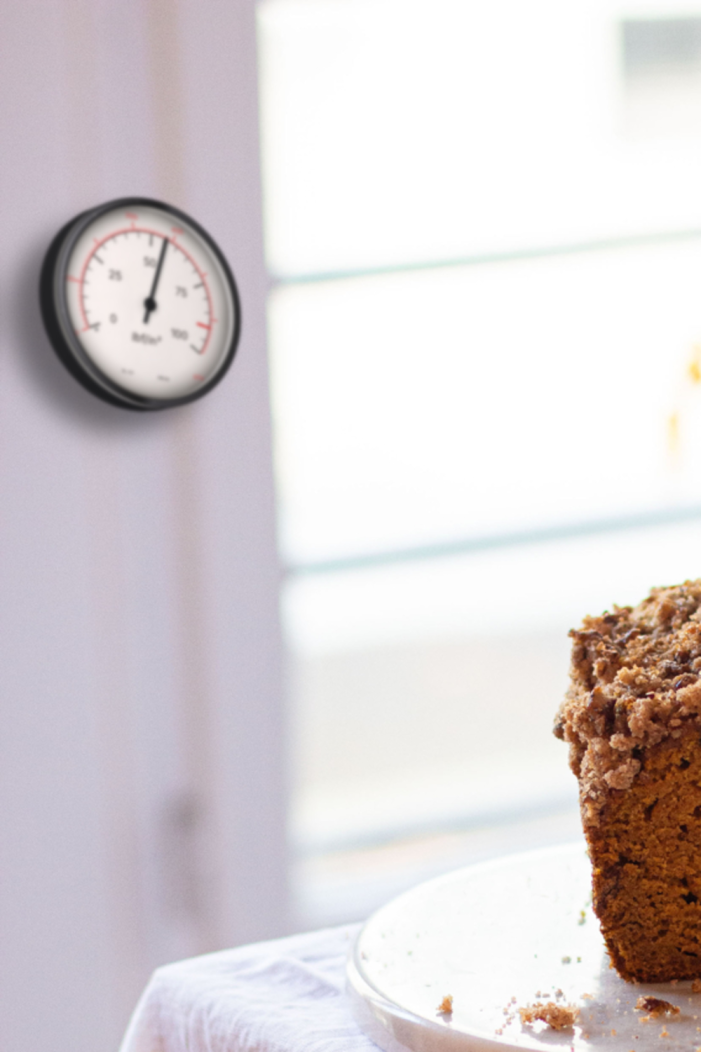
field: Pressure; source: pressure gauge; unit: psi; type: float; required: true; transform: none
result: 55 psi
